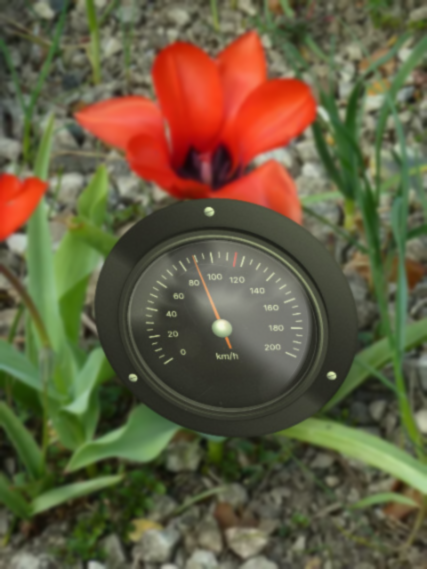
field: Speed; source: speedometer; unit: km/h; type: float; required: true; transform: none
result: 90 km/h
